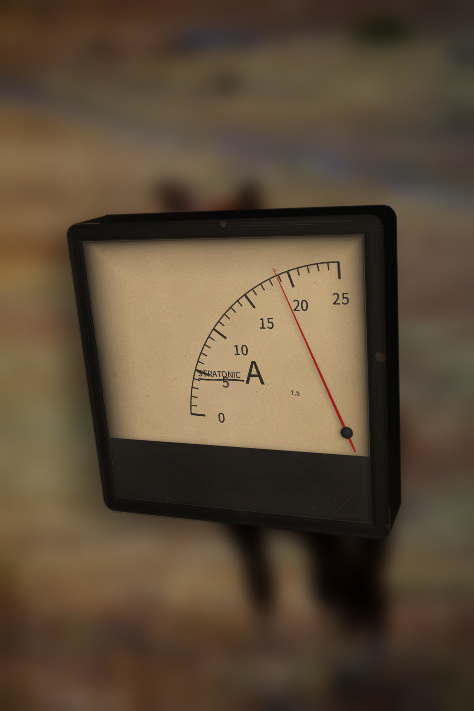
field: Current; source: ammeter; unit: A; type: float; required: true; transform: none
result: 19 A
